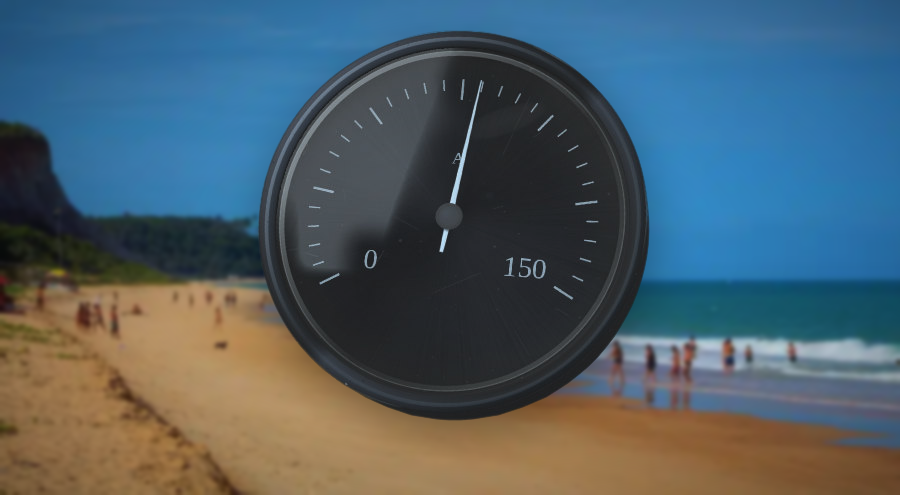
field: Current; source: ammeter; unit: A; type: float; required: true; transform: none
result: 80 A
